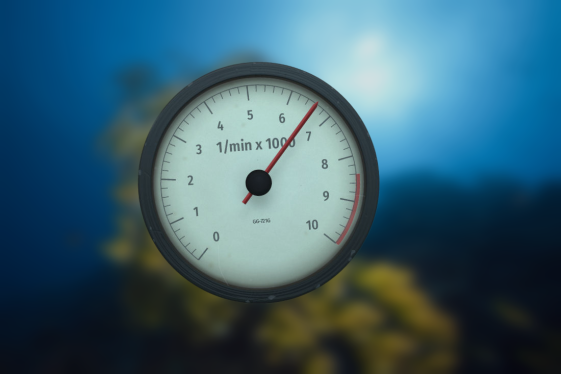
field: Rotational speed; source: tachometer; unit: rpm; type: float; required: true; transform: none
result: 6600 rpm
